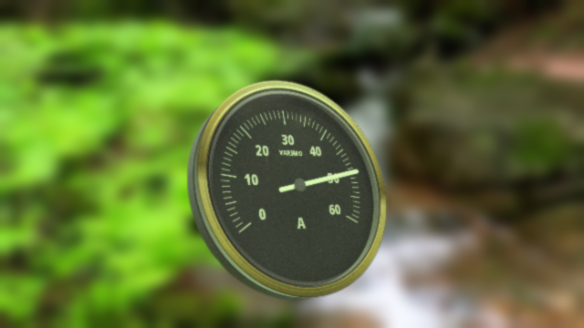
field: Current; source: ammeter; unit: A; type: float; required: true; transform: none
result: 50 A
